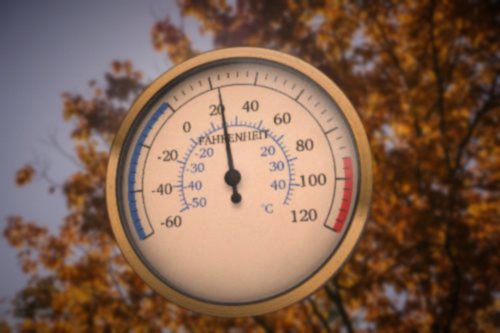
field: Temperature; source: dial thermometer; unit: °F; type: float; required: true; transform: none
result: 24 °F
